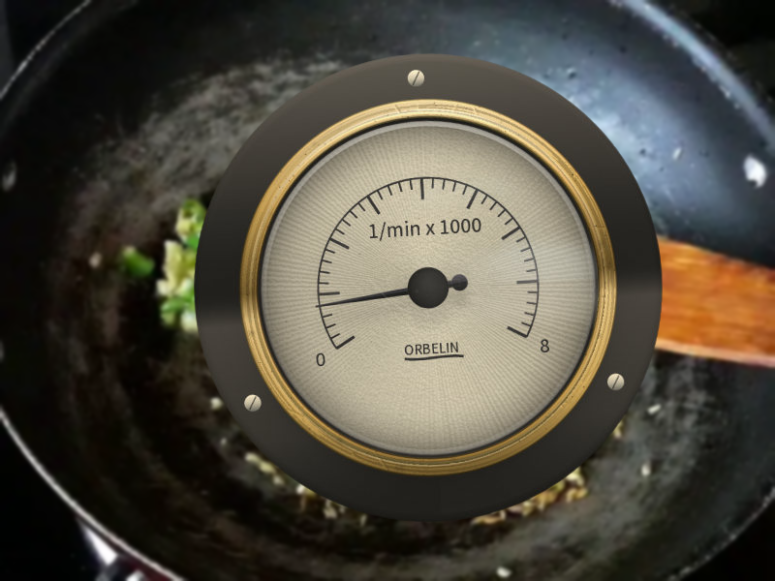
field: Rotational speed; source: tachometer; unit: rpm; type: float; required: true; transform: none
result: 800 rpm
